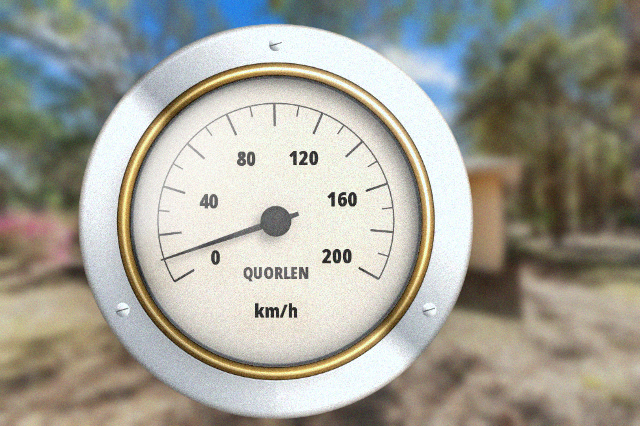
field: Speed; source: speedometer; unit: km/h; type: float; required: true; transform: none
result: 10 km/h
